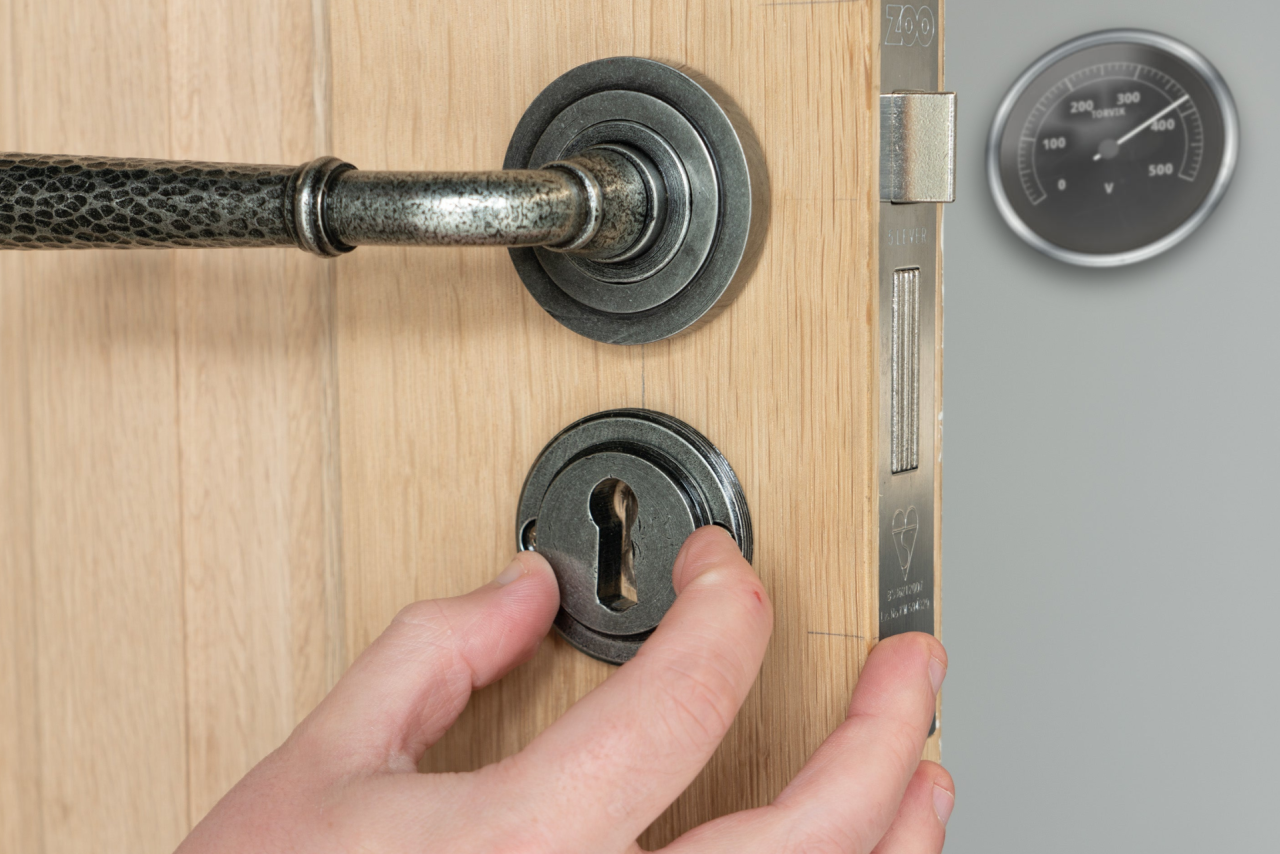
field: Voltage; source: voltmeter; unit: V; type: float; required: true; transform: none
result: 380 V
